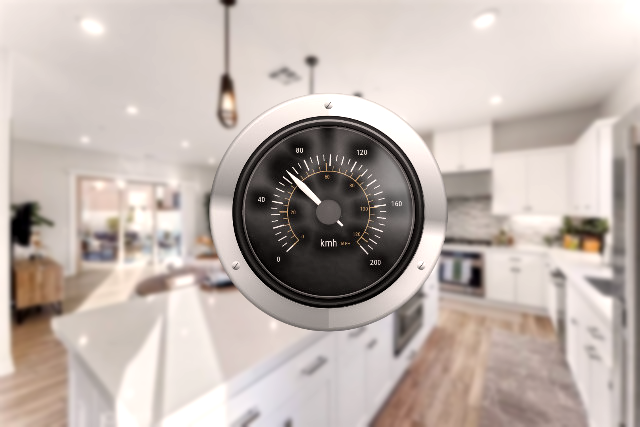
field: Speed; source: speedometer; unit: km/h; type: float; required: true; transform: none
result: 65 km/h
